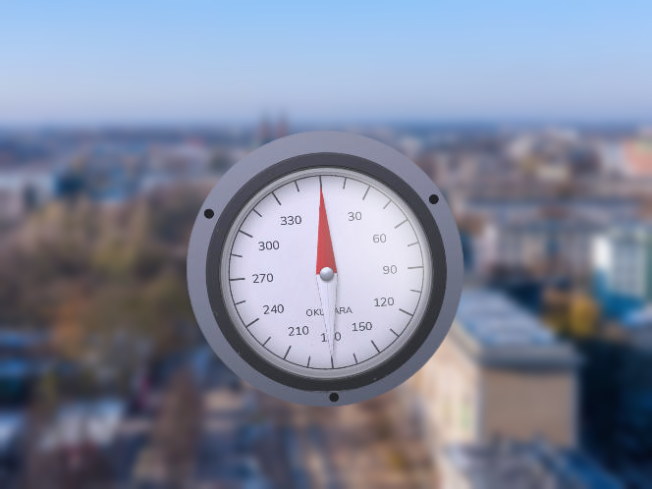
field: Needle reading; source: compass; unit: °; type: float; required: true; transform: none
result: 0 °
